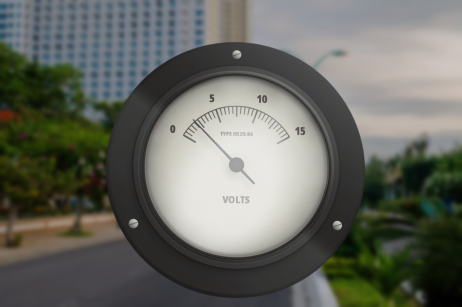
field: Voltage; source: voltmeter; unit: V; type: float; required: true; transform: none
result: 2 V
